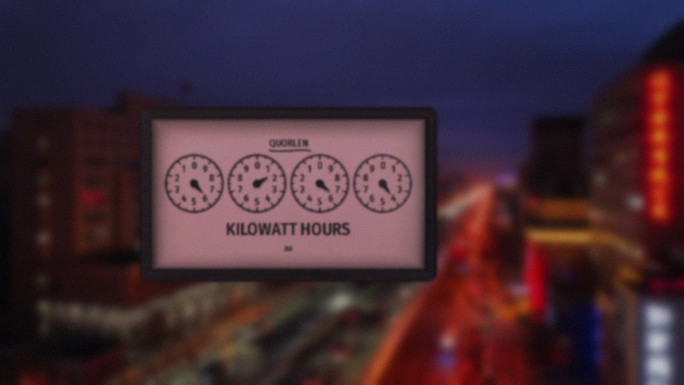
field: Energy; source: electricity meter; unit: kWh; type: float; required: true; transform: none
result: 6164 kWh
